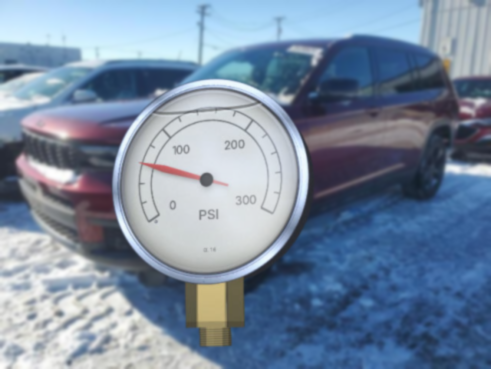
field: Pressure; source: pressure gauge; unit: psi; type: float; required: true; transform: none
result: 60 psi
